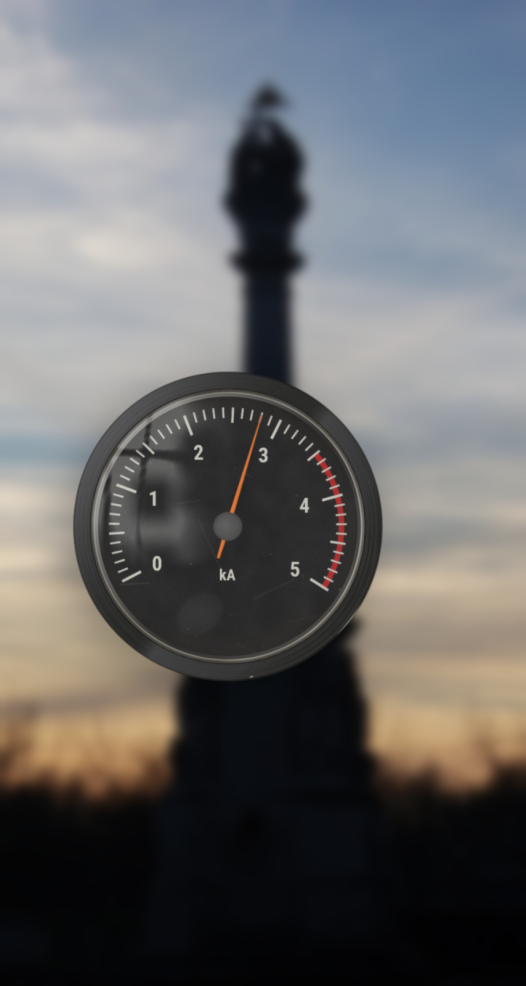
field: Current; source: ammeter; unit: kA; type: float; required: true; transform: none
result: 2.8 kA
